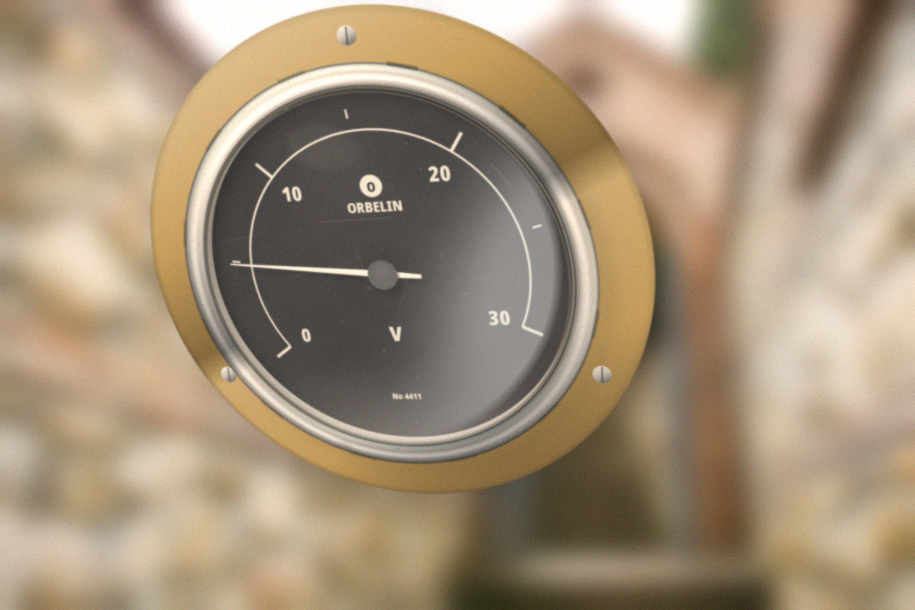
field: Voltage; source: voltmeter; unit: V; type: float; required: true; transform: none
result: 5 V
